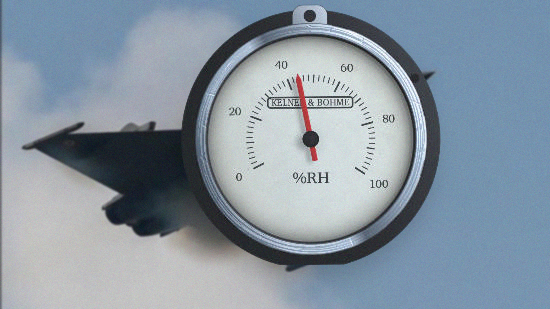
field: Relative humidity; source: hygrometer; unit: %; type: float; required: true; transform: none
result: 44 %
